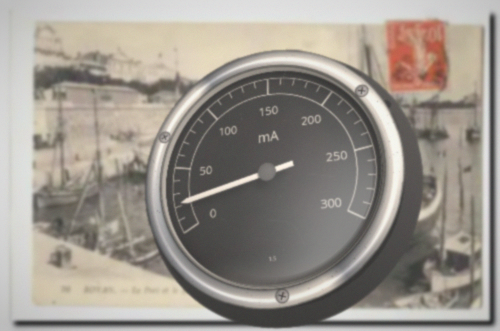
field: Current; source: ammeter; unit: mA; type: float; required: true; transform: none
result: 20 mA
